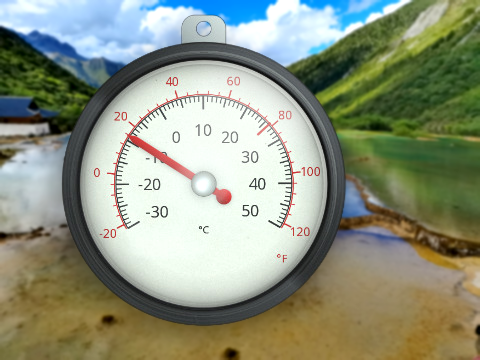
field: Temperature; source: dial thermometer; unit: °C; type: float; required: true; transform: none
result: -9 °C
